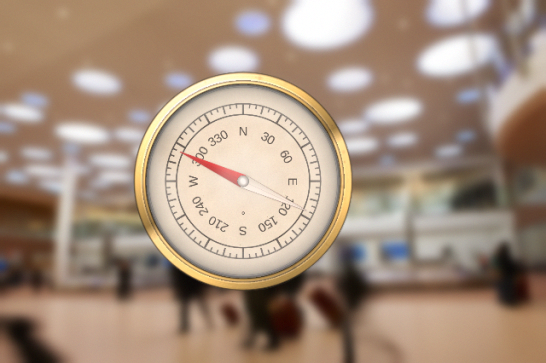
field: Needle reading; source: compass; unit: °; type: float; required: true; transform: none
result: 295 °
